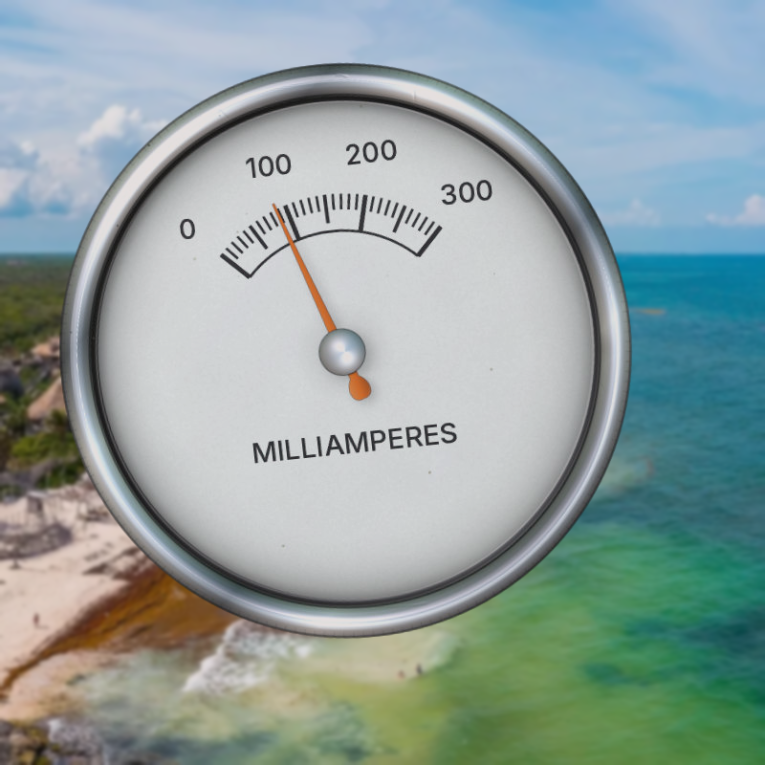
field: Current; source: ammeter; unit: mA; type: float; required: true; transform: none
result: 90 mA
